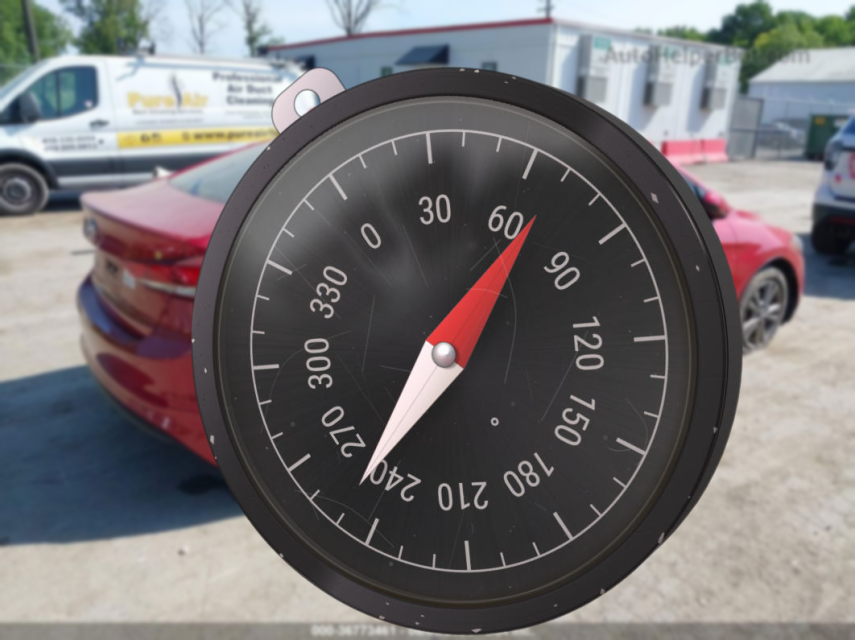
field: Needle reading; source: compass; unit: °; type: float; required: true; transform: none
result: 70 °
